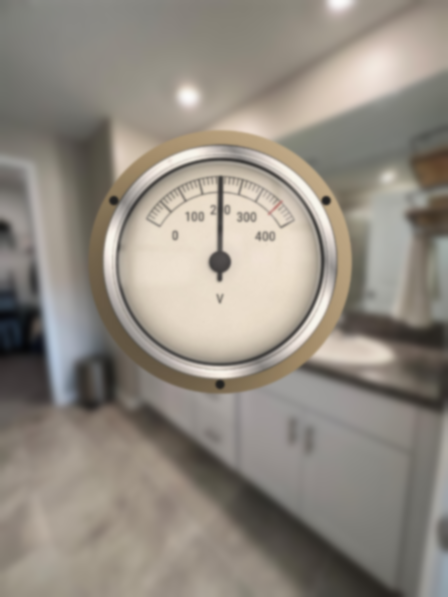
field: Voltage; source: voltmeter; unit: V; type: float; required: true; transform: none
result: 200 V
